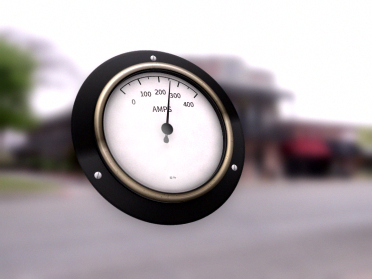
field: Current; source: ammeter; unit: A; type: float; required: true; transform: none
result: 250 A
